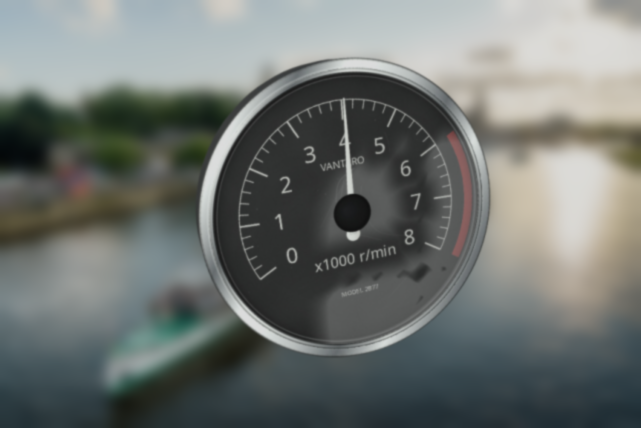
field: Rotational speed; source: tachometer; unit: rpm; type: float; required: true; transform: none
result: 4000 rpm
